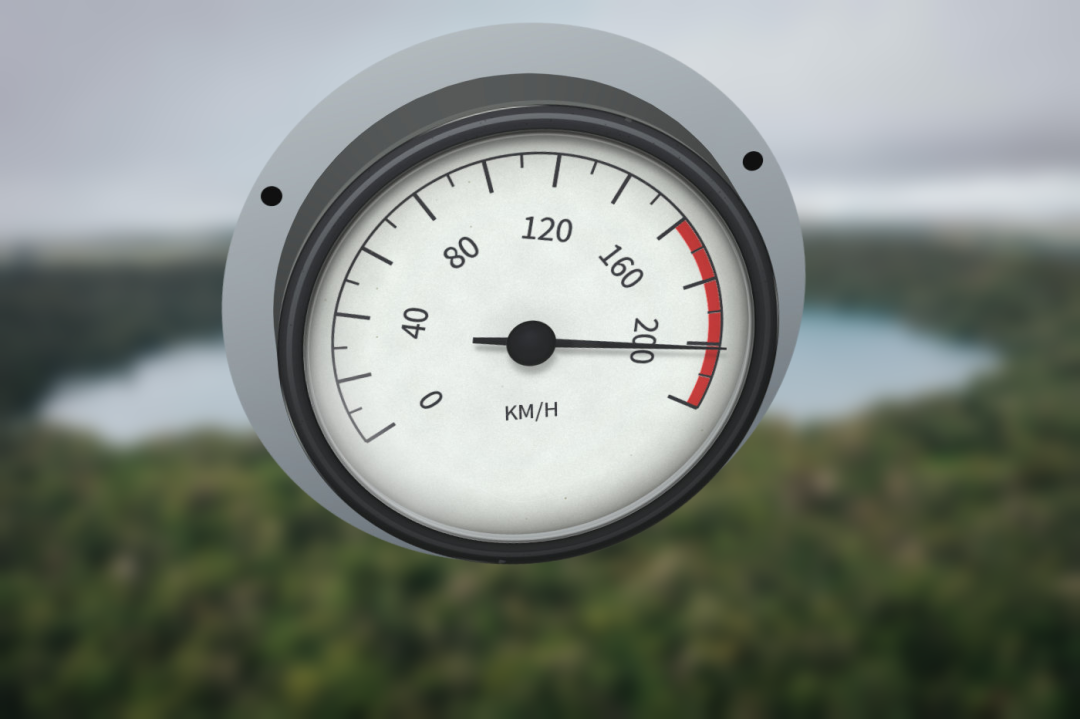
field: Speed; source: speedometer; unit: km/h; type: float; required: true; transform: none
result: 200 km/h
